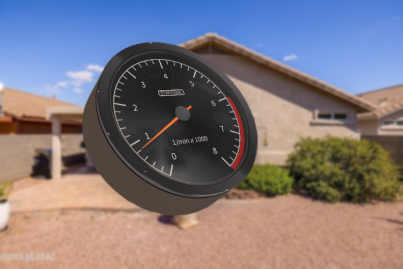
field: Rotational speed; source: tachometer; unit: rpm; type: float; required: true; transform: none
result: 800 rpm
